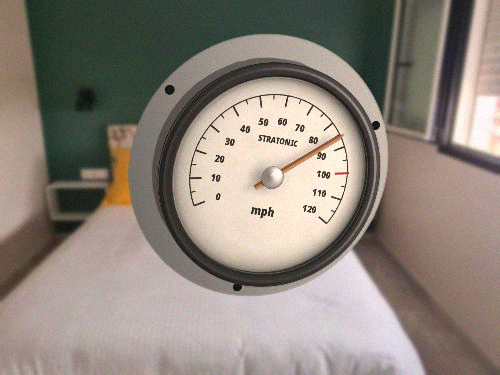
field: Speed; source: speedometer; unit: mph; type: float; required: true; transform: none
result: 85 mph
